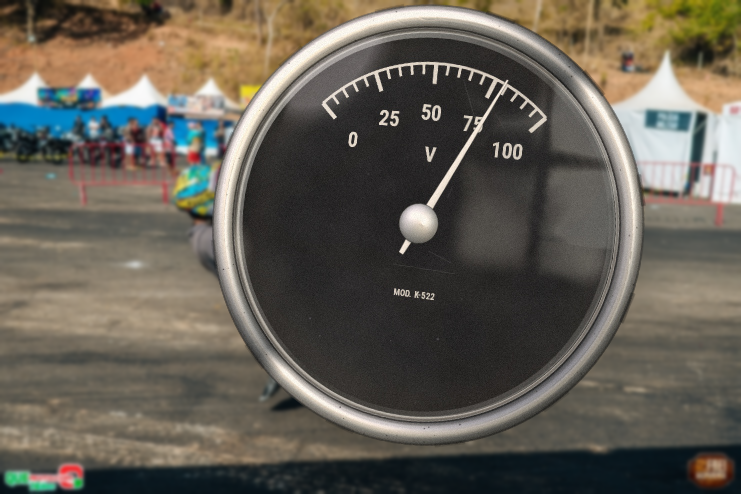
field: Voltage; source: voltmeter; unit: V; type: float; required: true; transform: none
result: 80 V
